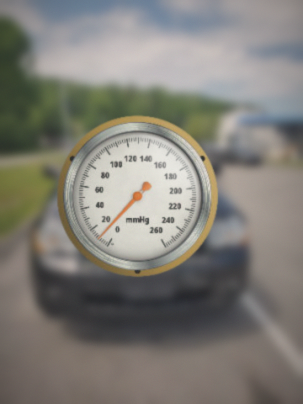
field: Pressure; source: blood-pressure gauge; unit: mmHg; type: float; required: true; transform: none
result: 10 mmHg
